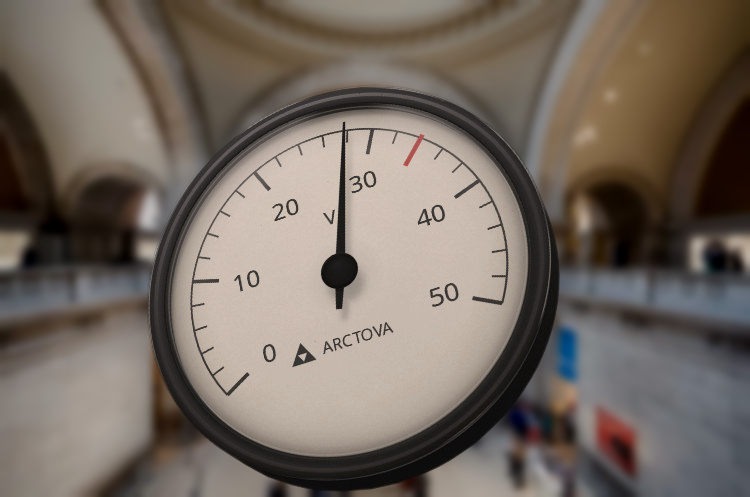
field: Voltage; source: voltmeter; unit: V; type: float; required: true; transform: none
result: 28 V
